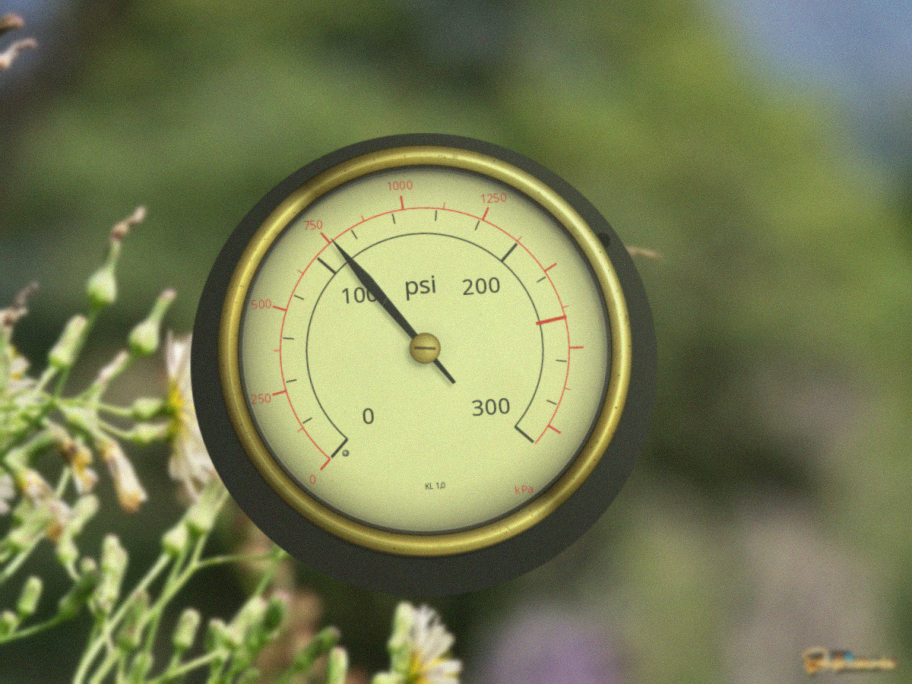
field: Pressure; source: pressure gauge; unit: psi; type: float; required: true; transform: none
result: 110 psi
